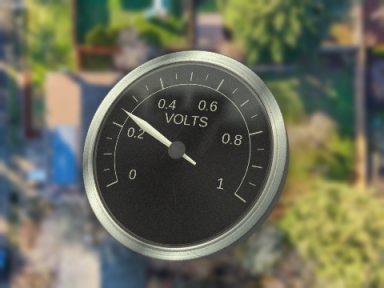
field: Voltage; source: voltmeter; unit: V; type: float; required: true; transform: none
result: 0.25 V
